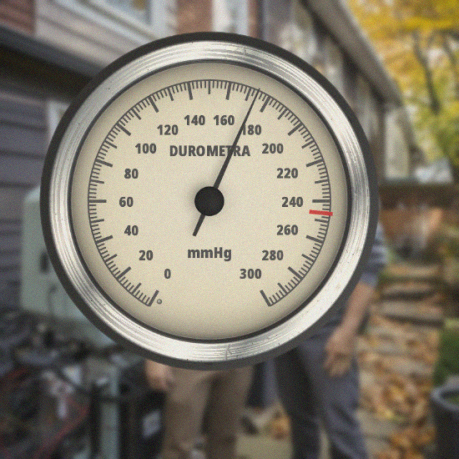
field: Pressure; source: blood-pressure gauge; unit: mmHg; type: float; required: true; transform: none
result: 174 mmHg
